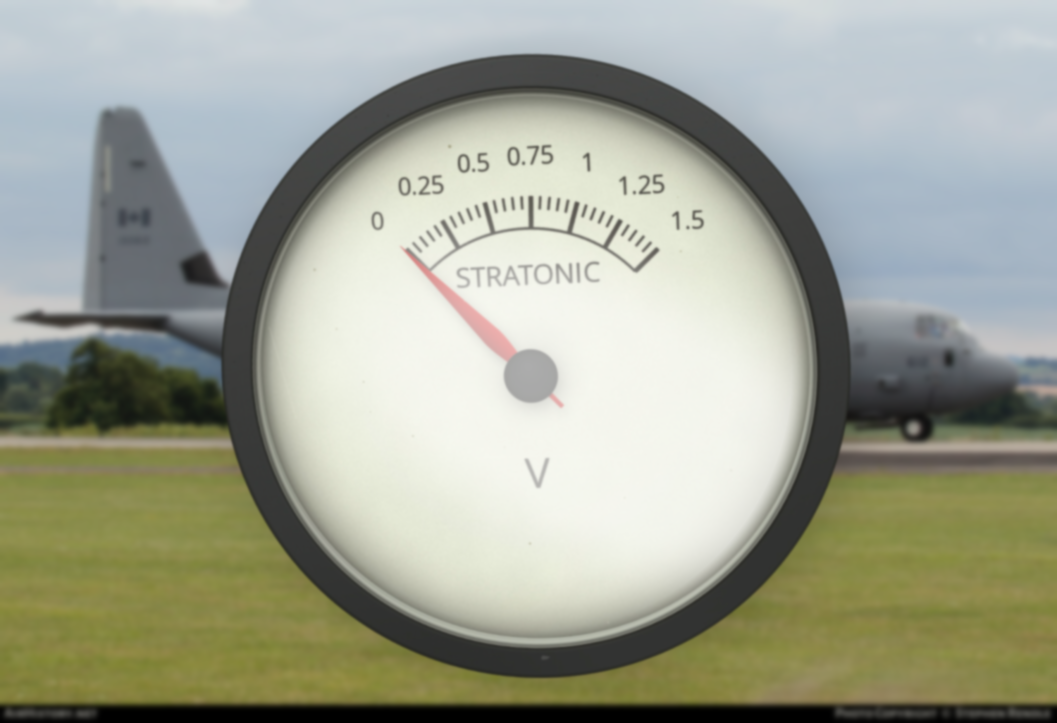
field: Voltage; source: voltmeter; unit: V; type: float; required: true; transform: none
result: 0 V
